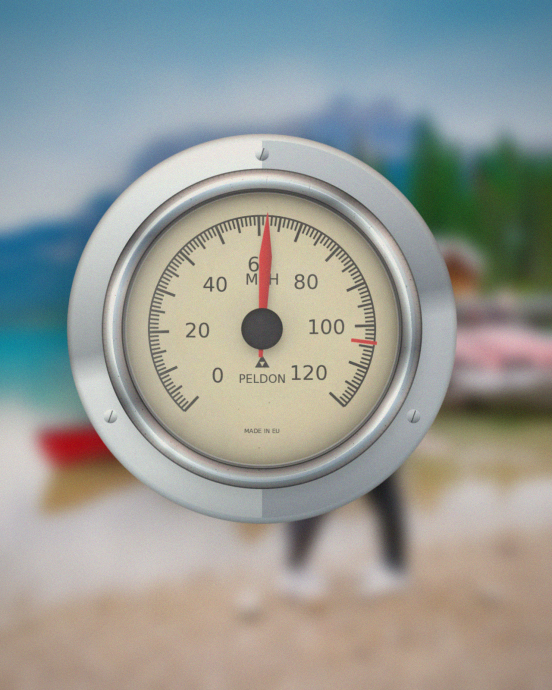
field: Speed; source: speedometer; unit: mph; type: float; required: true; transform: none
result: 62 mph
